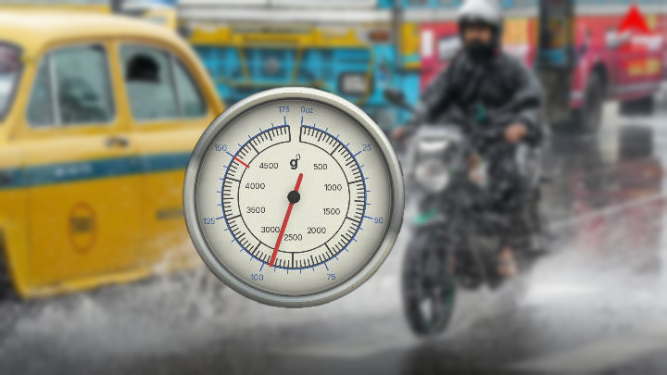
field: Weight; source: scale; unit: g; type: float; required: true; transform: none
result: 2750 g
